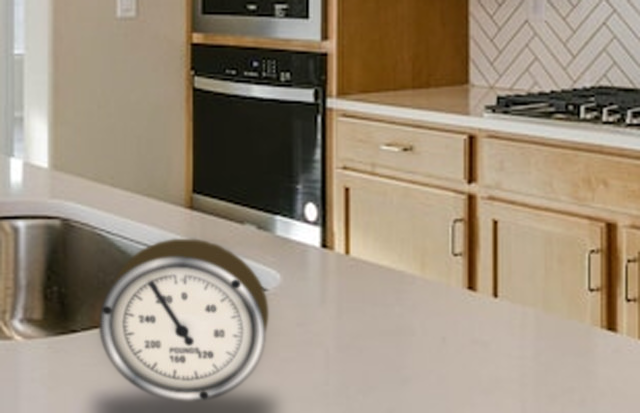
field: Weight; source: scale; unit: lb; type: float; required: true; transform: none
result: 280 lb
